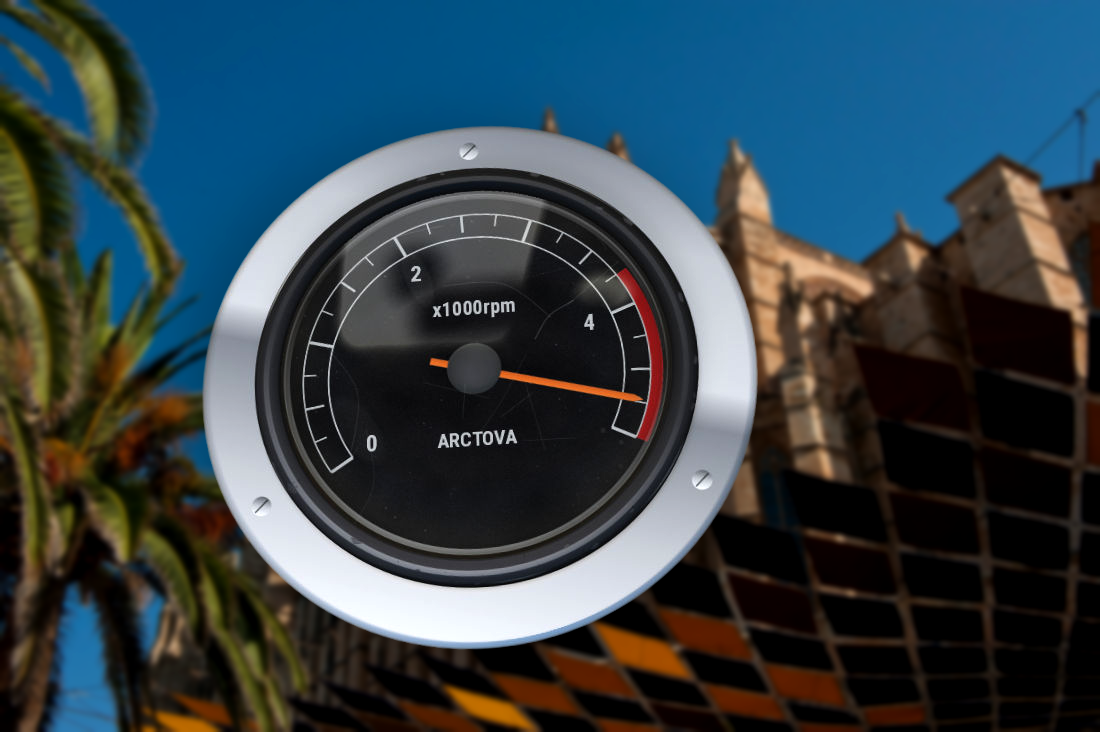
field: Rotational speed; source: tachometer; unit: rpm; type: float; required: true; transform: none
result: 4750 rpm
